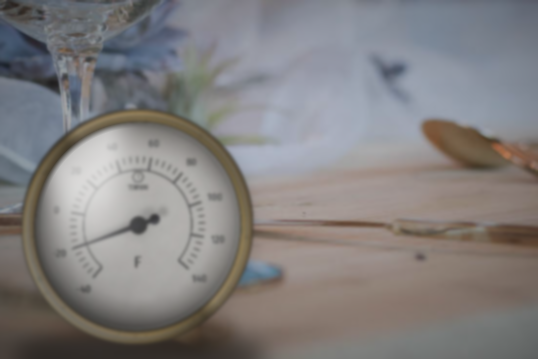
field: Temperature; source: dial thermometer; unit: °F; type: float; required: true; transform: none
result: -20 °F
